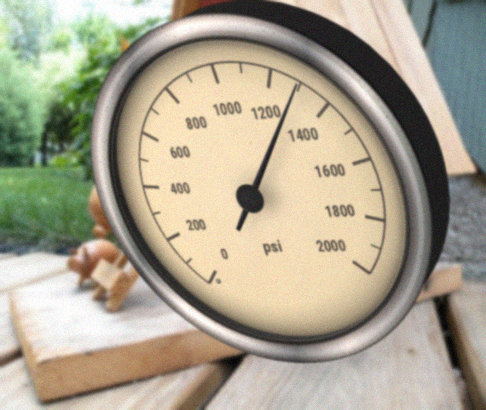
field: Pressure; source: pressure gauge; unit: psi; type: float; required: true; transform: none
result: 1300 psi
